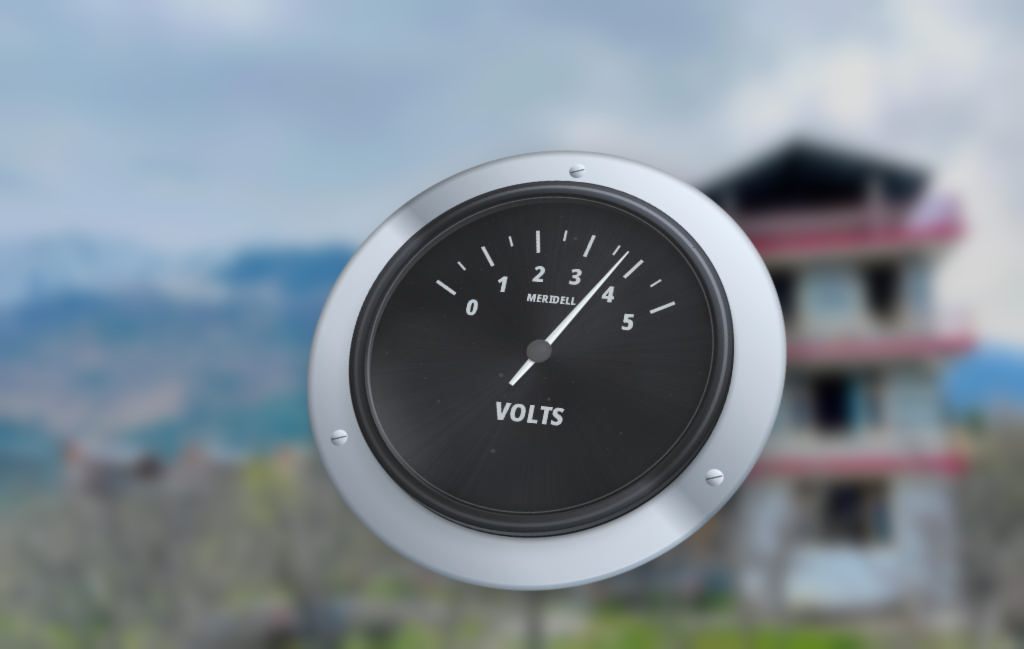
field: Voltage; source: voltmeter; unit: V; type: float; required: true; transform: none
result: 3.75 V
